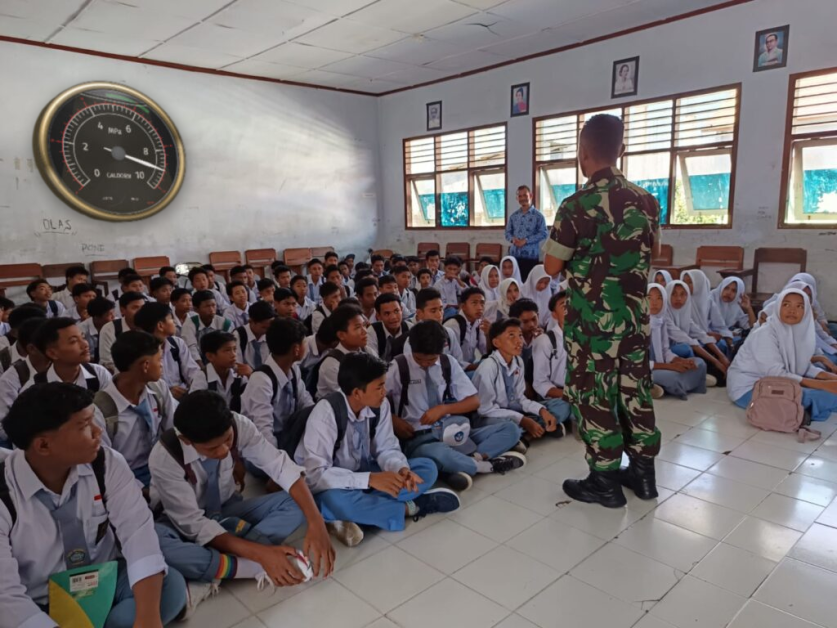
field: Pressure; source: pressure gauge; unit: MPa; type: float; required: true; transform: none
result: 9 MPa
